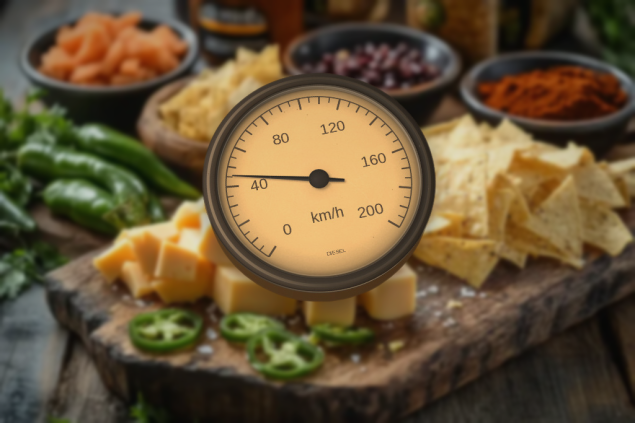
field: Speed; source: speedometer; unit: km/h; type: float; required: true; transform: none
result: 45 km/h
